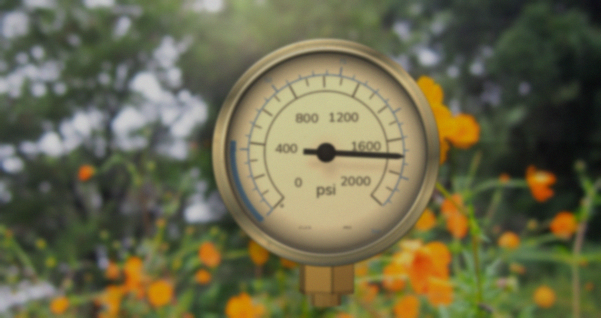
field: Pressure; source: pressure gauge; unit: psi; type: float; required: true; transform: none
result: 1700 psi
